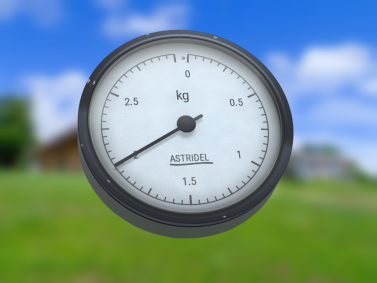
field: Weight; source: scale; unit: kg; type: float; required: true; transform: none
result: 2 kg
